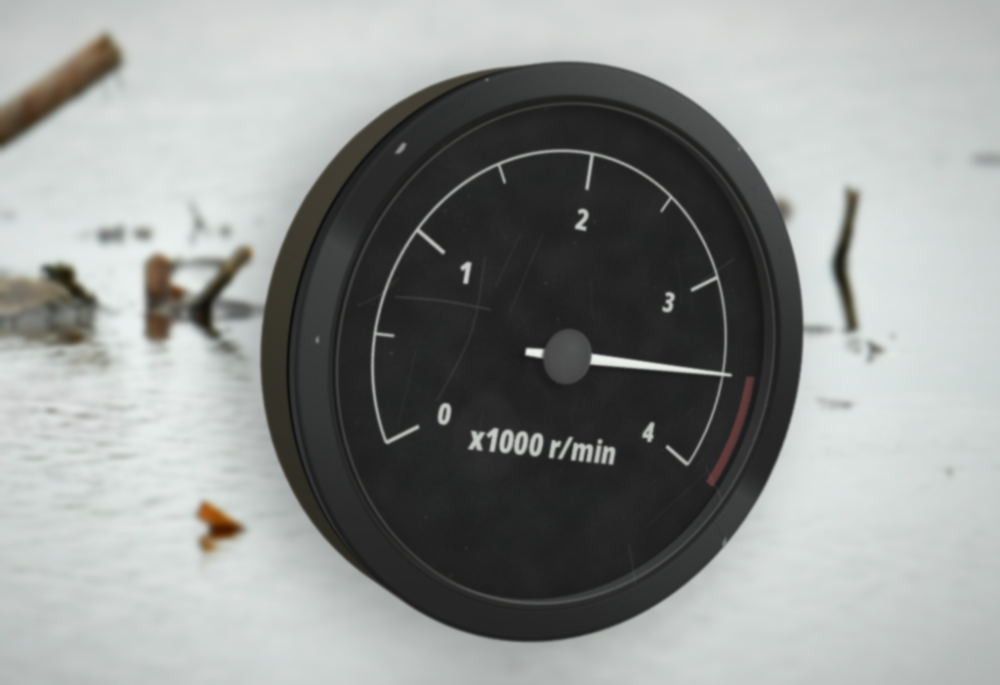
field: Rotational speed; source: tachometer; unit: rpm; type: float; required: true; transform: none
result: 3500 rpm
